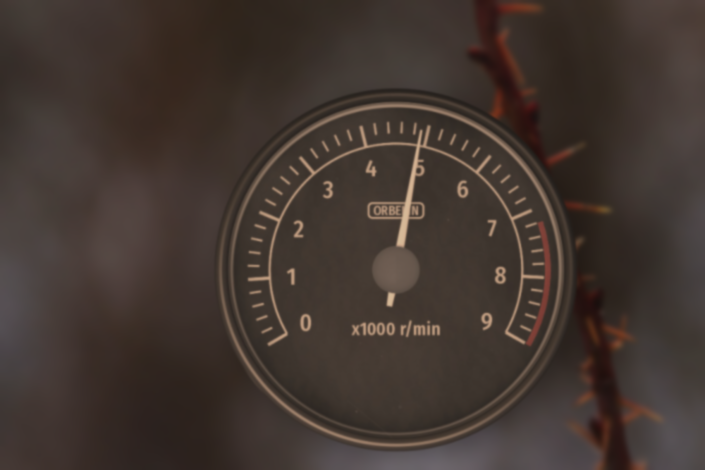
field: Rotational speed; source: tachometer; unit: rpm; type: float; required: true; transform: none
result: 4900 rpm
